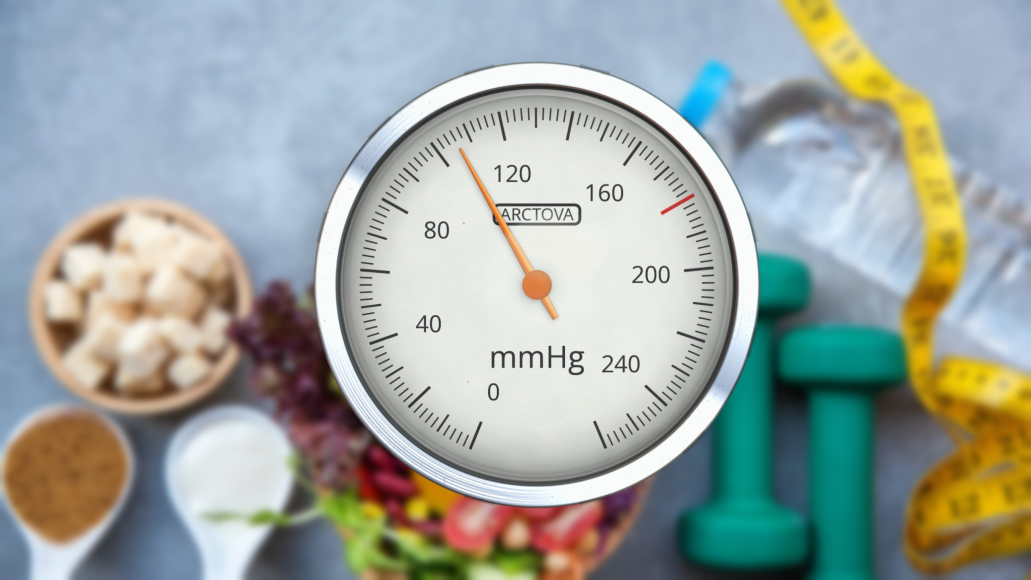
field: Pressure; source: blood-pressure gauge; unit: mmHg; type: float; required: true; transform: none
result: 106 mmHg
